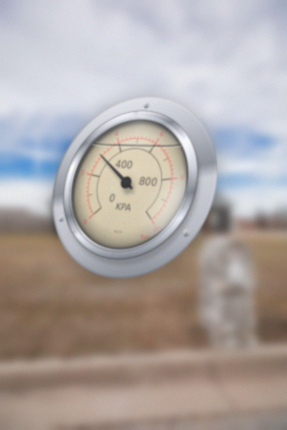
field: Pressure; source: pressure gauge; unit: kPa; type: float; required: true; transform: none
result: 300 kPa
